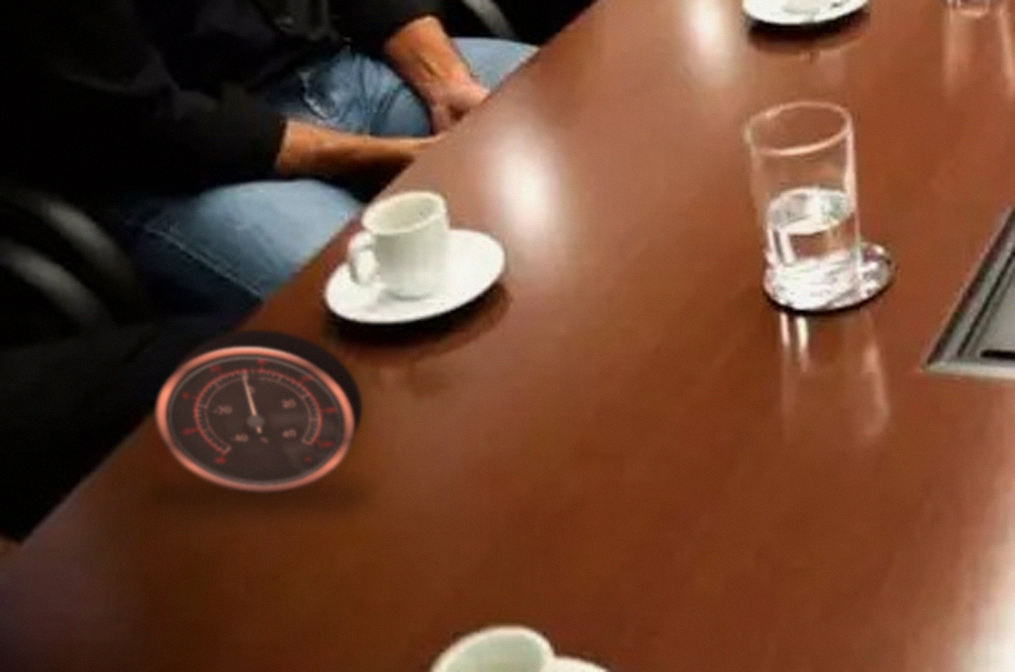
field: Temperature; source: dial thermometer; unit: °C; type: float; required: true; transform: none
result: 0 °C
